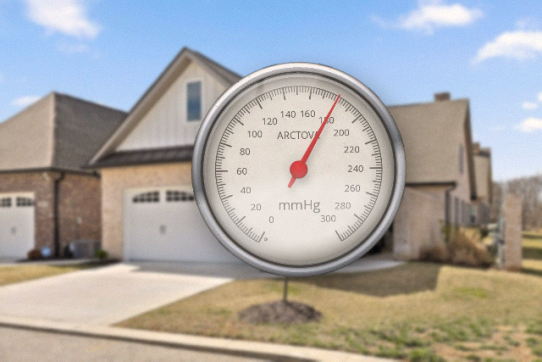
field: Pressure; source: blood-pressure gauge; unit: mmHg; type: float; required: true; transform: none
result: 180 mmHg
